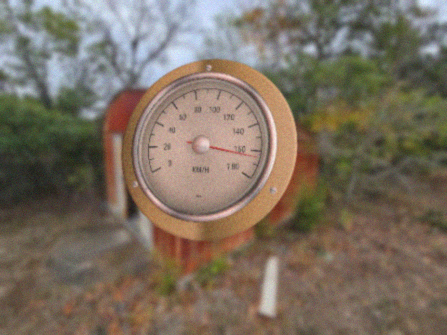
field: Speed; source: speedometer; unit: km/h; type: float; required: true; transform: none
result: 165 km/h
